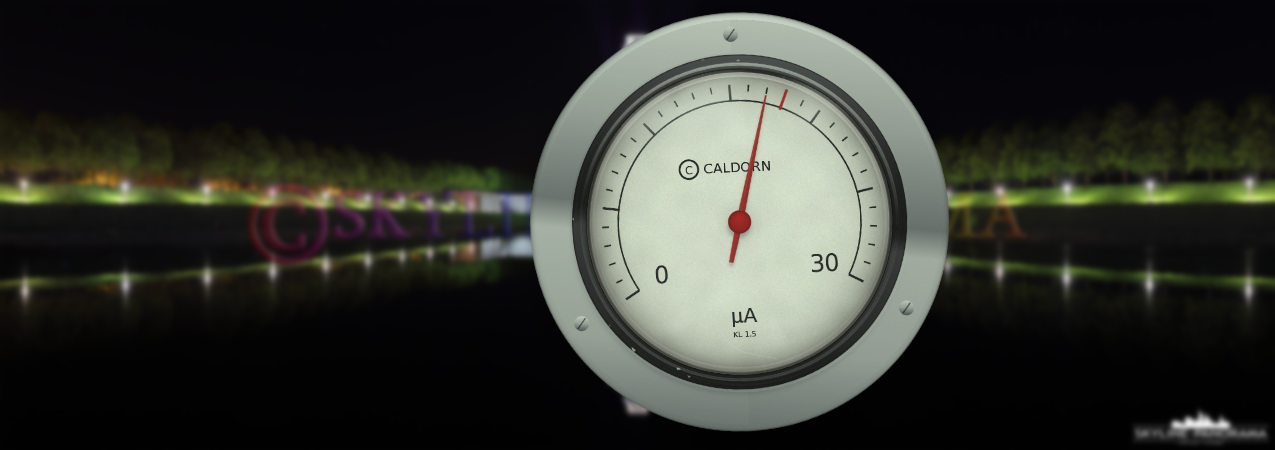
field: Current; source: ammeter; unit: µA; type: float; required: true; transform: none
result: 17 µA
